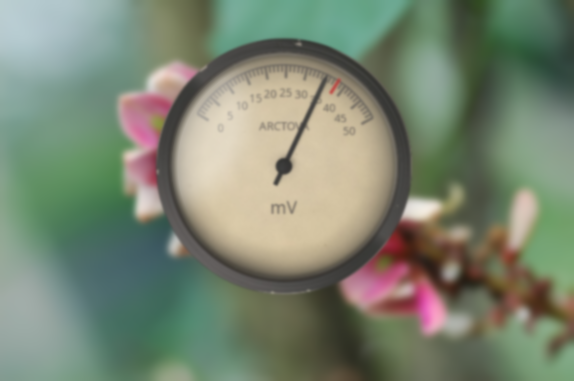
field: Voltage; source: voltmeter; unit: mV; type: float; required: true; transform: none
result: 35 mV
